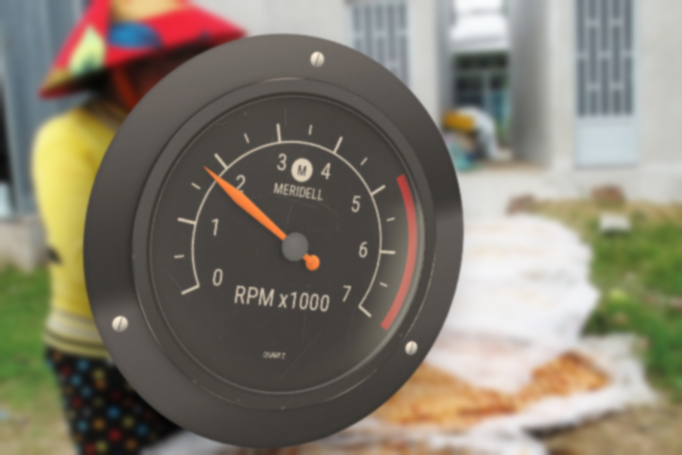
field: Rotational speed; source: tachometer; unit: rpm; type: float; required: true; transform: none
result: 1750 rpm
